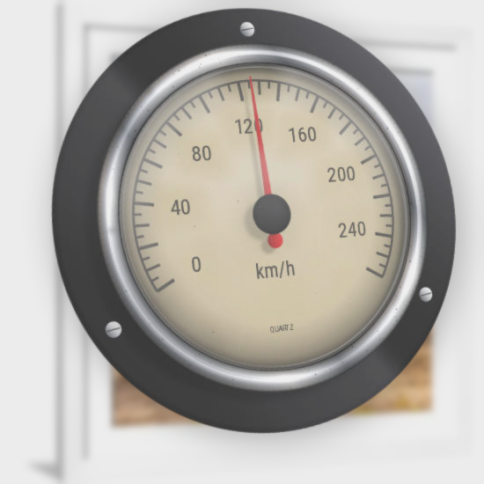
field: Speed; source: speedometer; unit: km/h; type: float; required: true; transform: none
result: 125 km/h
